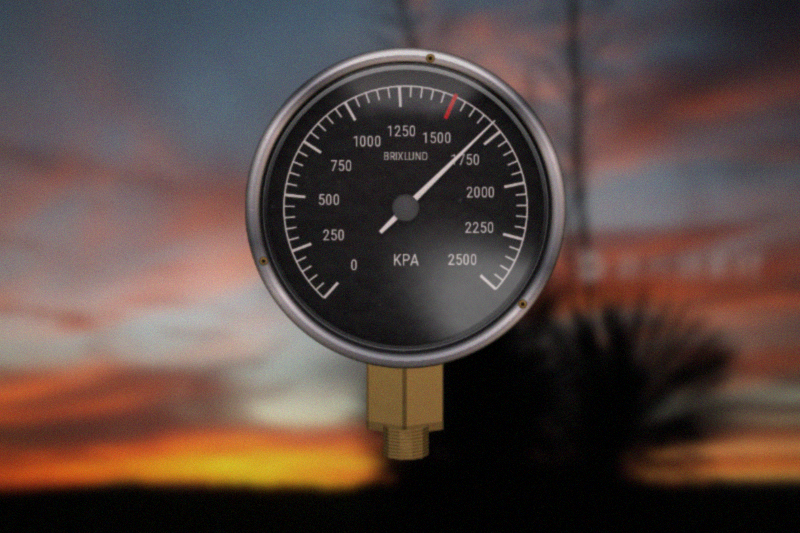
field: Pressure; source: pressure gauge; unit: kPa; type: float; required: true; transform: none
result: 1700 kPa
